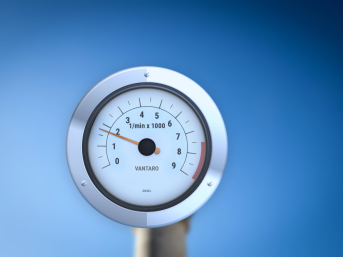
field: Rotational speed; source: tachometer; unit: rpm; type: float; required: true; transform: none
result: 1750 rpm
